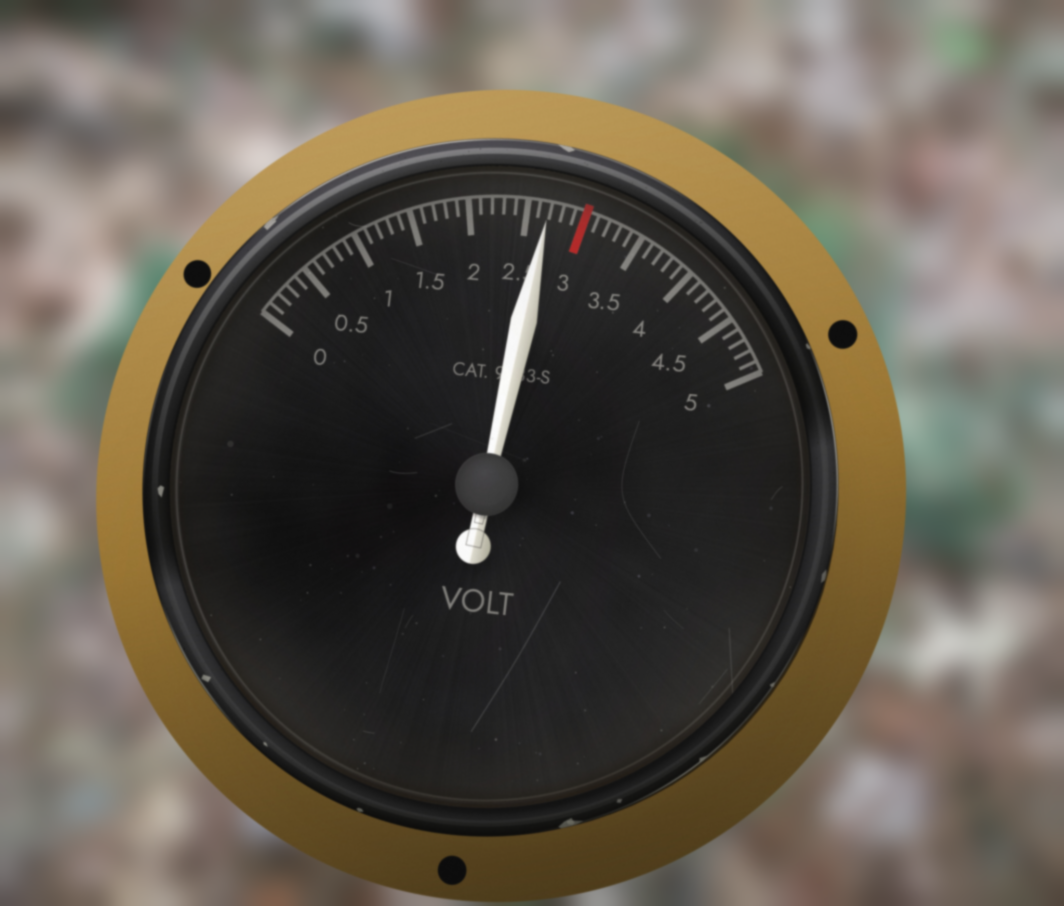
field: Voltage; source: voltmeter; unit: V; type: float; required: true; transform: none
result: 2.7 V
